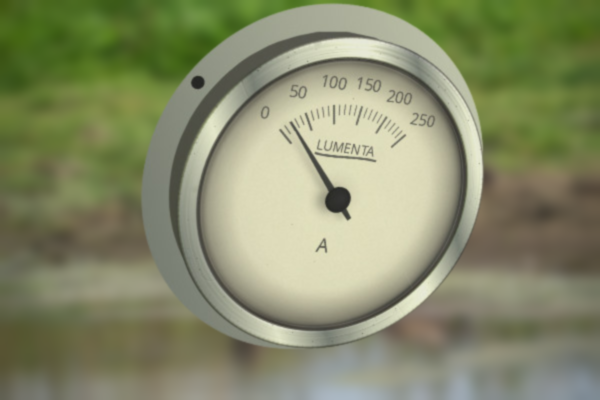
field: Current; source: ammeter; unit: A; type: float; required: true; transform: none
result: 20 A
